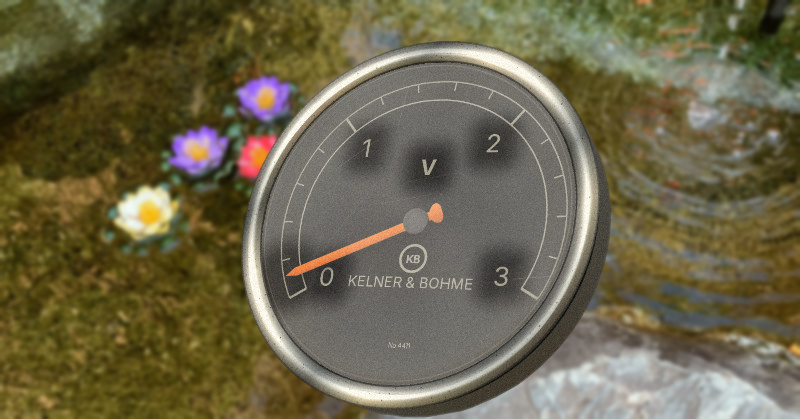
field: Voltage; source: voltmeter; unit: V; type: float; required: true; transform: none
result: 0.1 V
